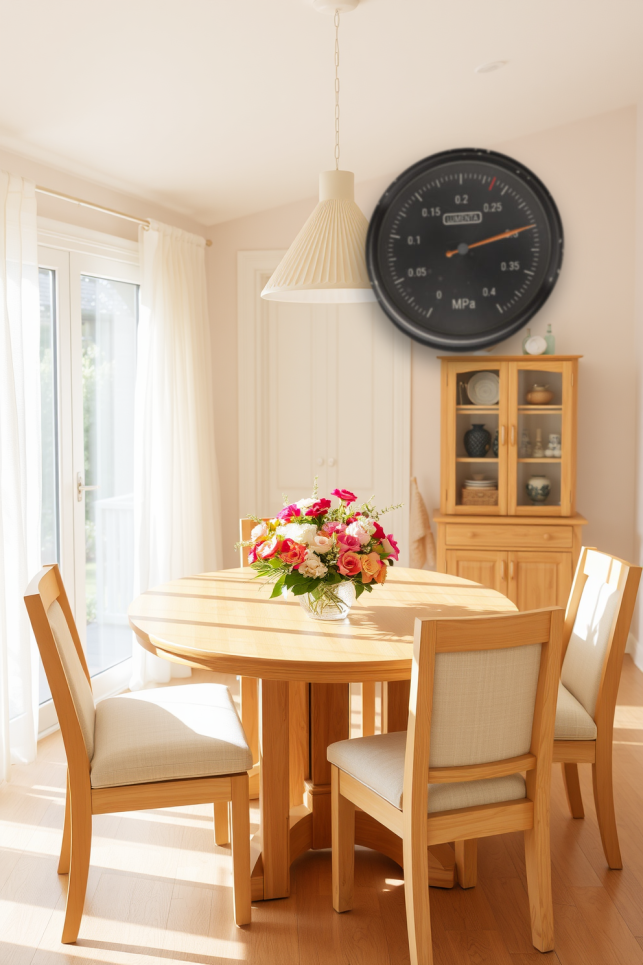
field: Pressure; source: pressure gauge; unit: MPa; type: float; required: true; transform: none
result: 0.3 MPa
